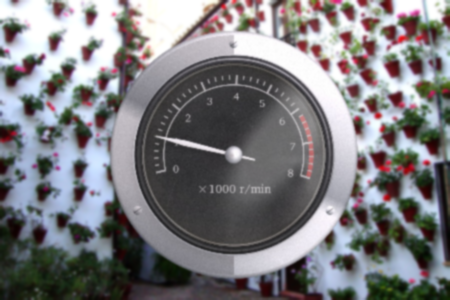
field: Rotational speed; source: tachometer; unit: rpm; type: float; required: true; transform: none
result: 1000 rpm
